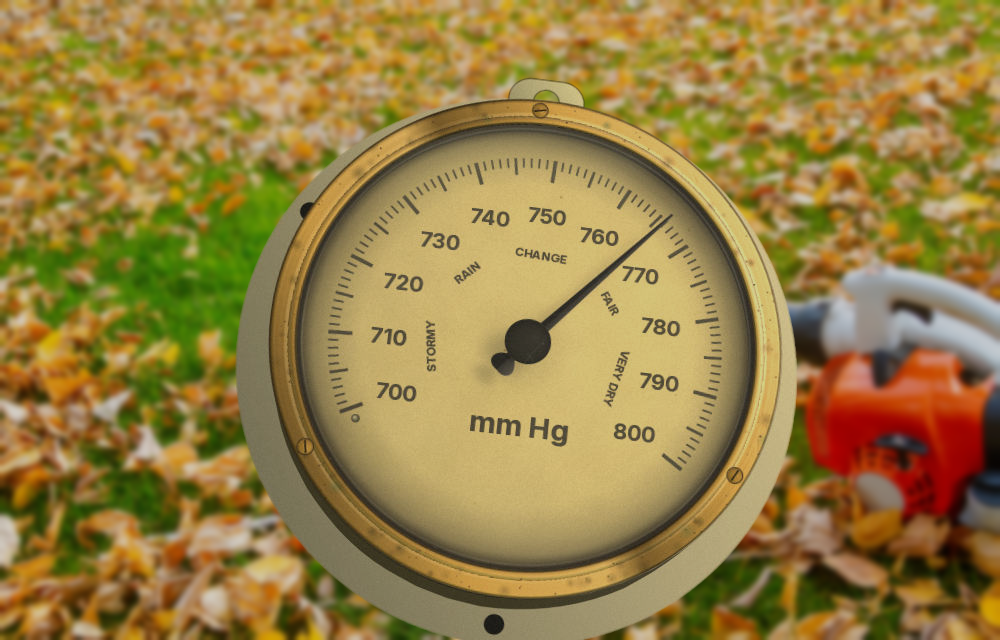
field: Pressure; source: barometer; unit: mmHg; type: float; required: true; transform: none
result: 766 mmHg
